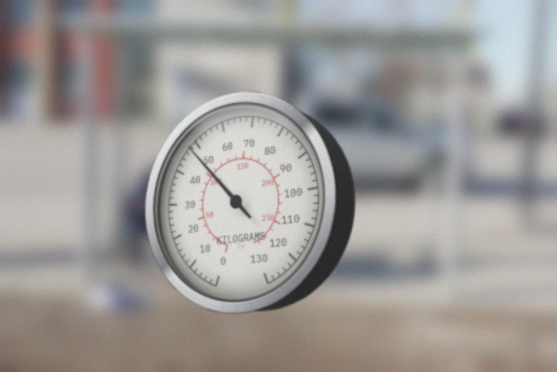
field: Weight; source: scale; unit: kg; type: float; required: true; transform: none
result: 48 kg
